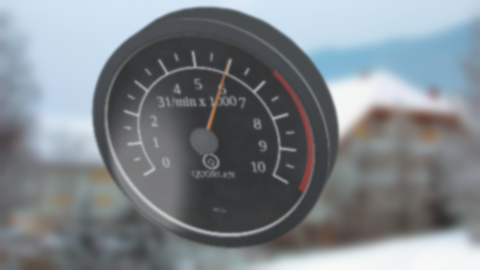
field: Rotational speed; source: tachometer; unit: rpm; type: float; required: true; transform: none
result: 6000 rpm
